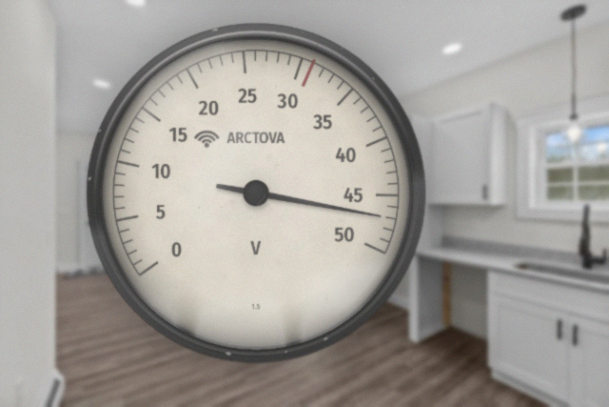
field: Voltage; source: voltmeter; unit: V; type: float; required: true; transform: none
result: 47 V
